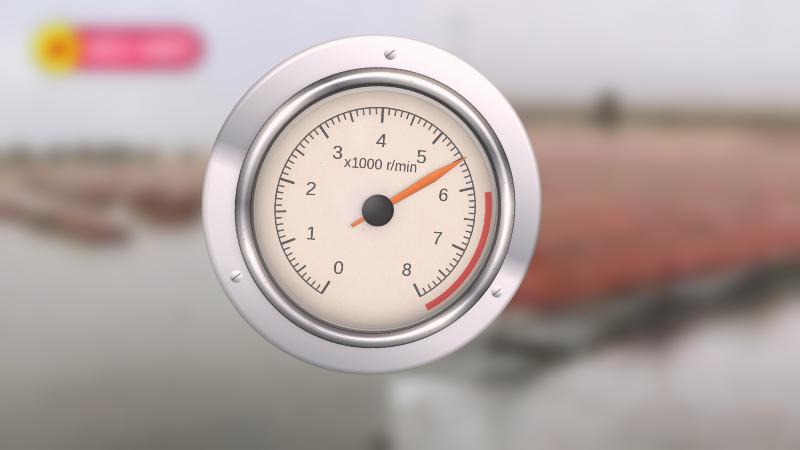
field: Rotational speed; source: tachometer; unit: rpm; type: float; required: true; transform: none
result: 5500 rpm
